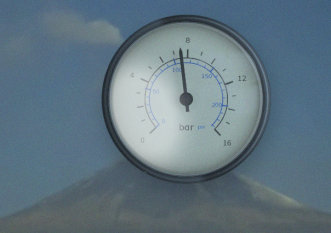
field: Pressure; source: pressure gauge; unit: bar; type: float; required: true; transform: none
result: 7.5 bar
